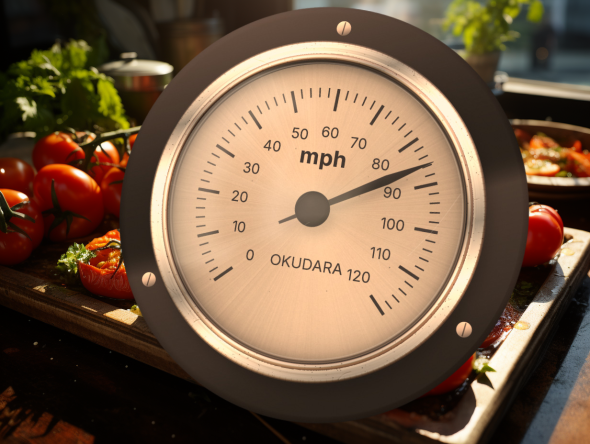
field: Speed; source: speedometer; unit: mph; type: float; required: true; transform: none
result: 86 mph
